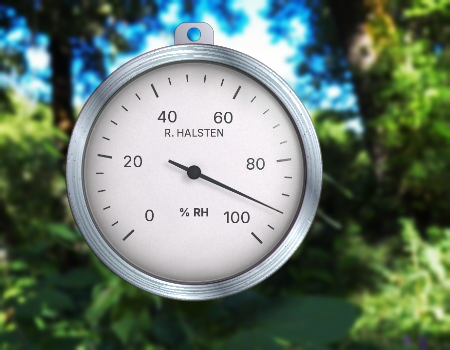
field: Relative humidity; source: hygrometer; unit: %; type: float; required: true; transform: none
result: 92 %
